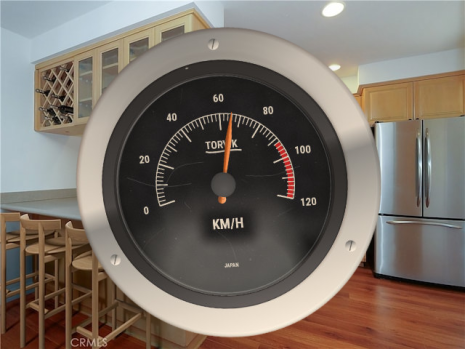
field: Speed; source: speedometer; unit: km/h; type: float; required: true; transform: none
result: 66 km/h
